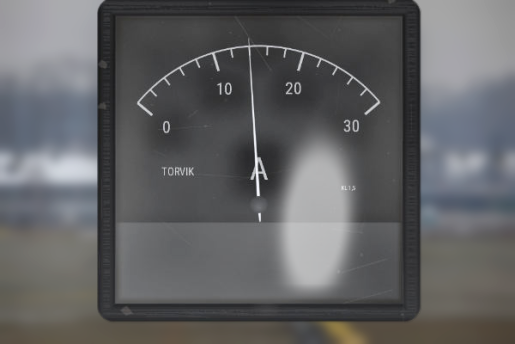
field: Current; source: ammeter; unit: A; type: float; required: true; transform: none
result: 14 A
